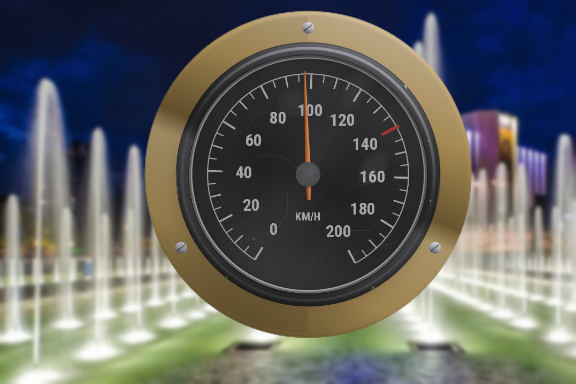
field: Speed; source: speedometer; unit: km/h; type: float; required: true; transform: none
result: 97.5 km/h
